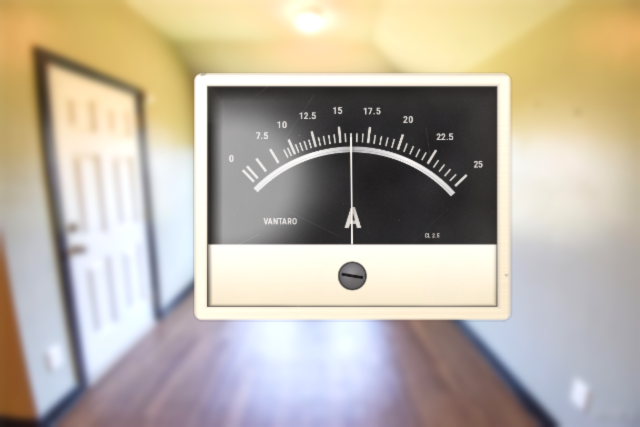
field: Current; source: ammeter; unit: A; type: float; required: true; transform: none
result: 16 A
